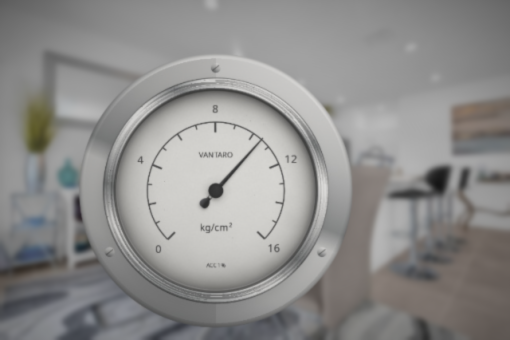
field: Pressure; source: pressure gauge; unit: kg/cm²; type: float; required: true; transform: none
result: 10.5 kg/cm²
